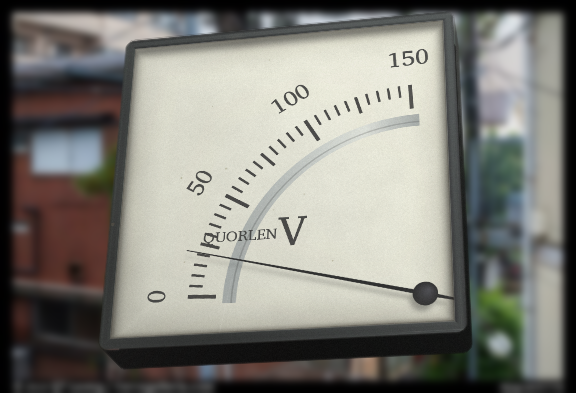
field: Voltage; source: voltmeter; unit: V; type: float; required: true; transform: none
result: 20 V
